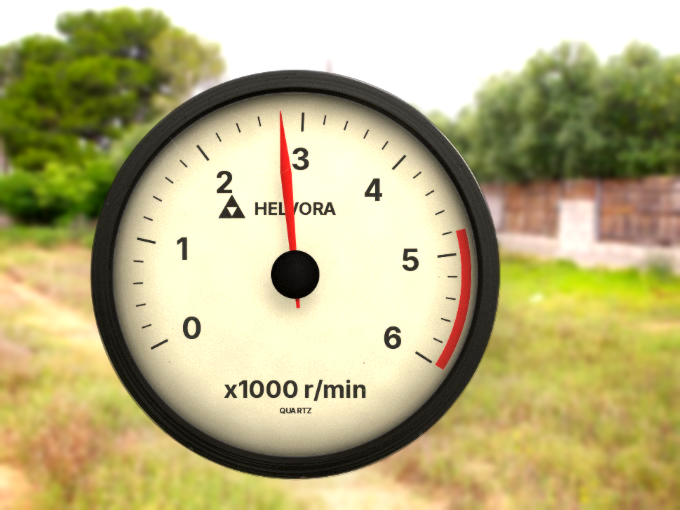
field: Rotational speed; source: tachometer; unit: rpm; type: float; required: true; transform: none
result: 2800 rpm
